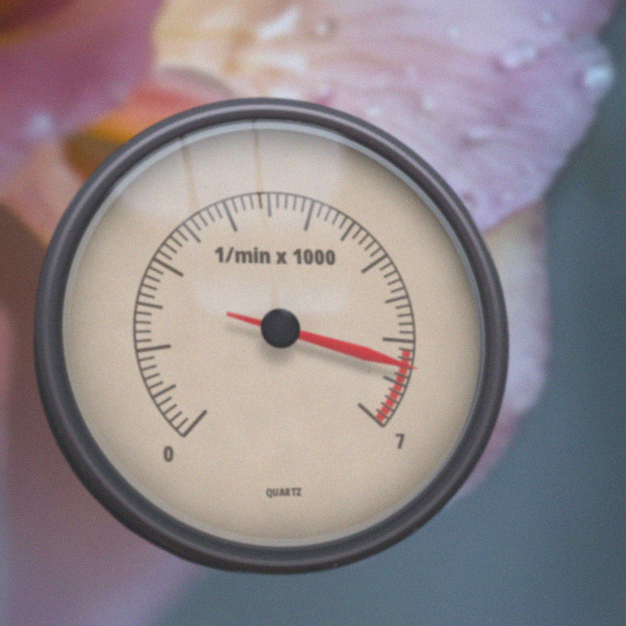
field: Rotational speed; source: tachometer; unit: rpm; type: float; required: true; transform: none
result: 6300 rpm
